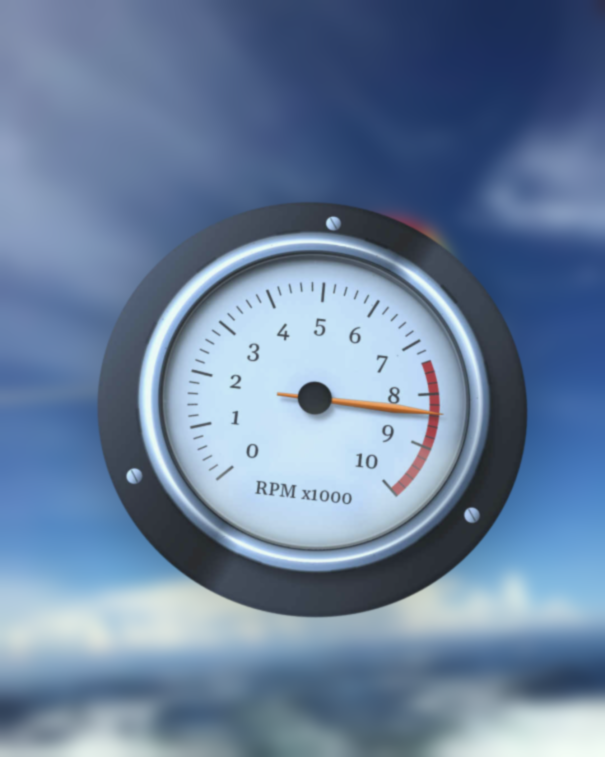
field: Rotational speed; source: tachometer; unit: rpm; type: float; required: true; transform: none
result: 8400 rpm
